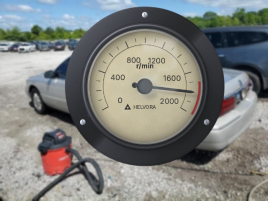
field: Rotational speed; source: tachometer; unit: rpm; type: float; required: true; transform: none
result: 1800 rpm
